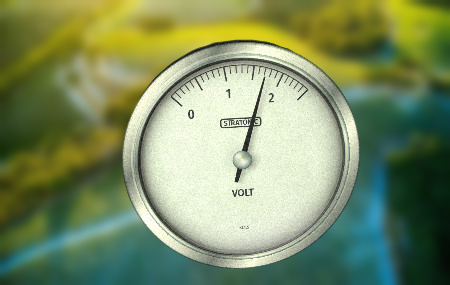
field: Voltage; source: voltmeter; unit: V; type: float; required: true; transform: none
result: 1.7 V
